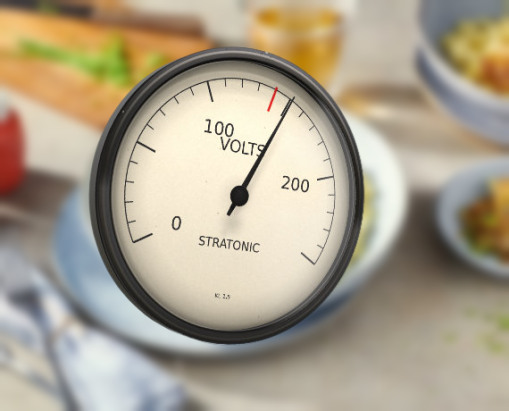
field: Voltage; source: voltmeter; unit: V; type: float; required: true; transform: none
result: 150 V
